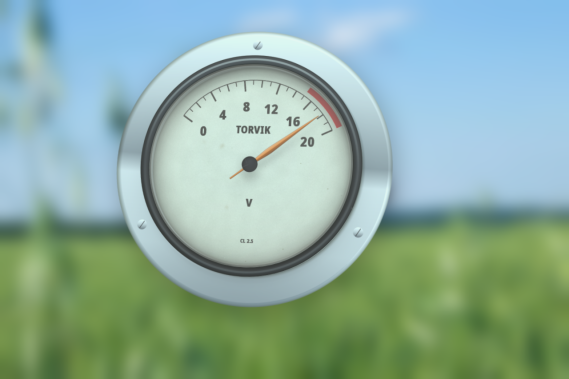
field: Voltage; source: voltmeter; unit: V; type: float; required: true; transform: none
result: 18 V
